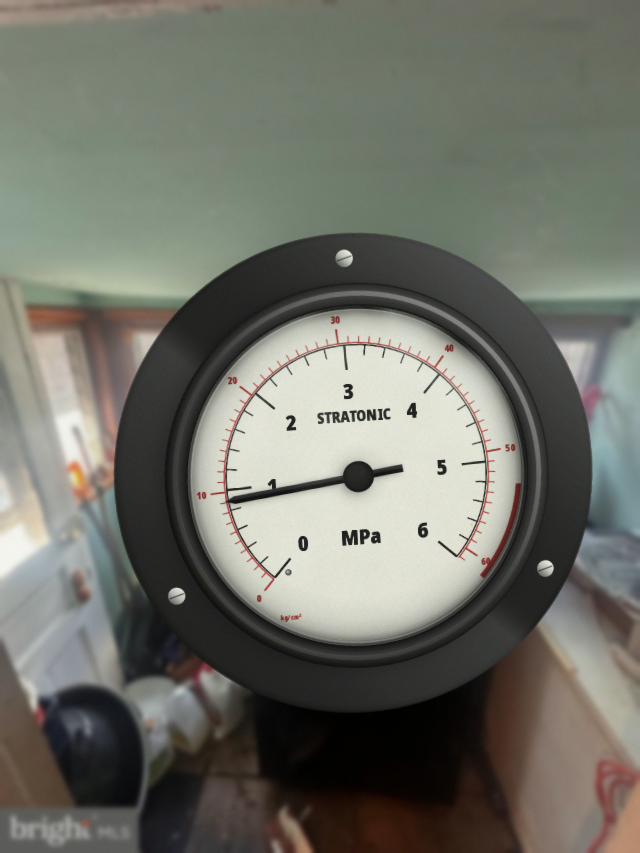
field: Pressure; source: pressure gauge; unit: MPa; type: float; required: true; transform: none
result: 0.9 MPa
